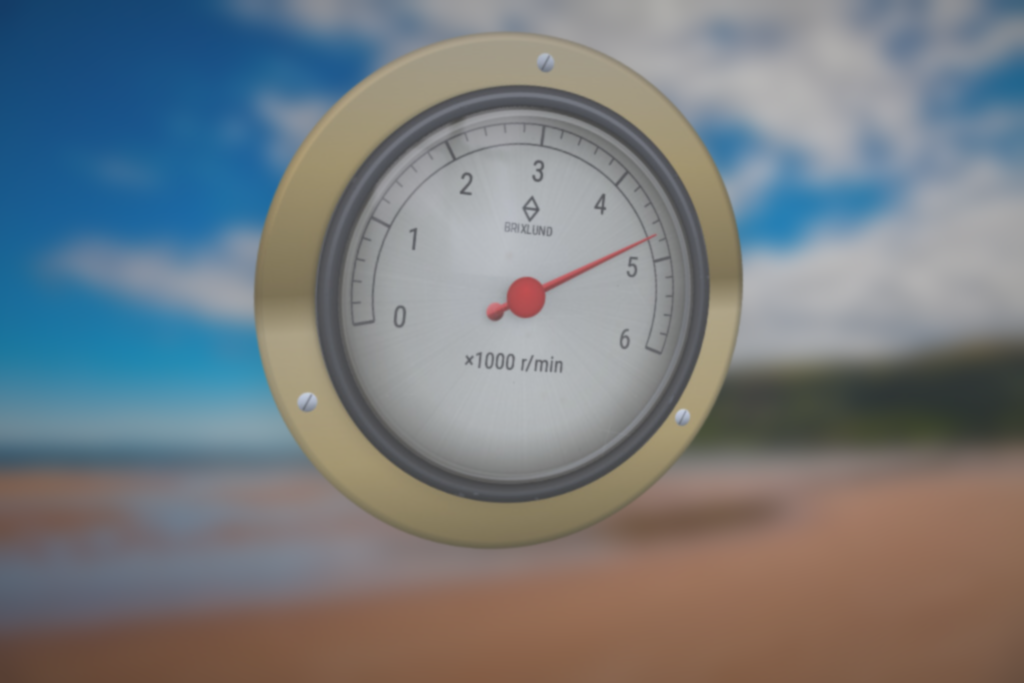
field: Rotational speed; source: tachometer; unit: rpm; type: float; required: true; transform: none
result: 4700 rpm
